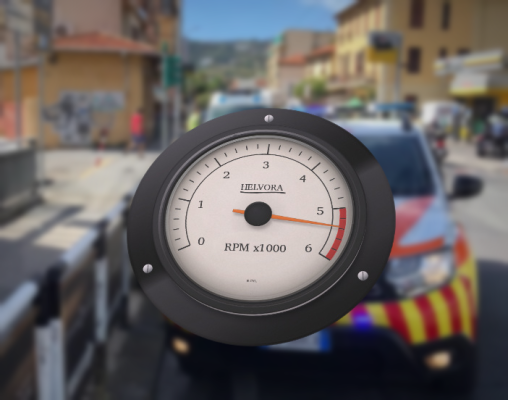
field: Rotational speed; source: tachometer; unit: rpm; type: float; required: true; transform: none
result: 5400 rpm
